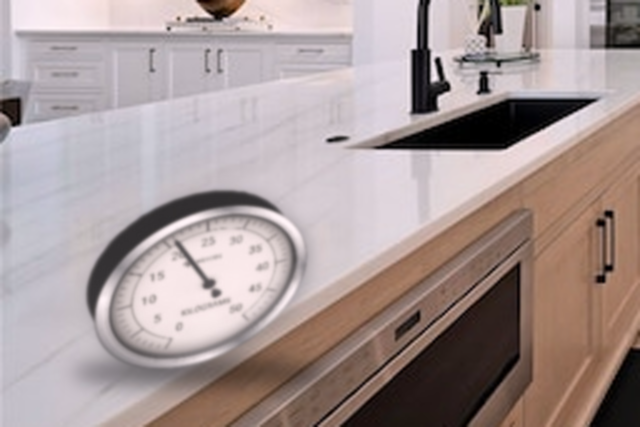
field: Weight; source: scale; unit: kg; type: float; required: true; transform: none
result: 21 kg
